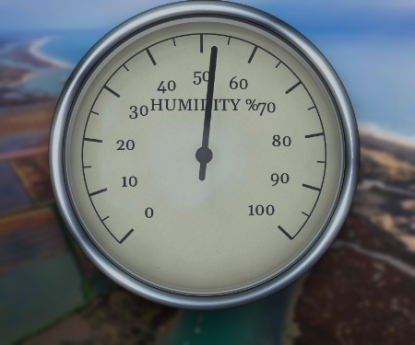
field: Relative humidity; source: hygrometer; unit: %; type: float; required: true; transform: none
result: 52.5 %
